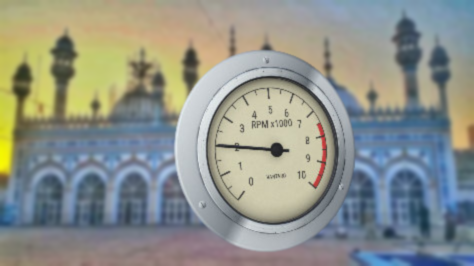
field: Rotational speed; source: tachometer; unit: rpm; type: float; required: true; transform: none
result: 2000 rpm
